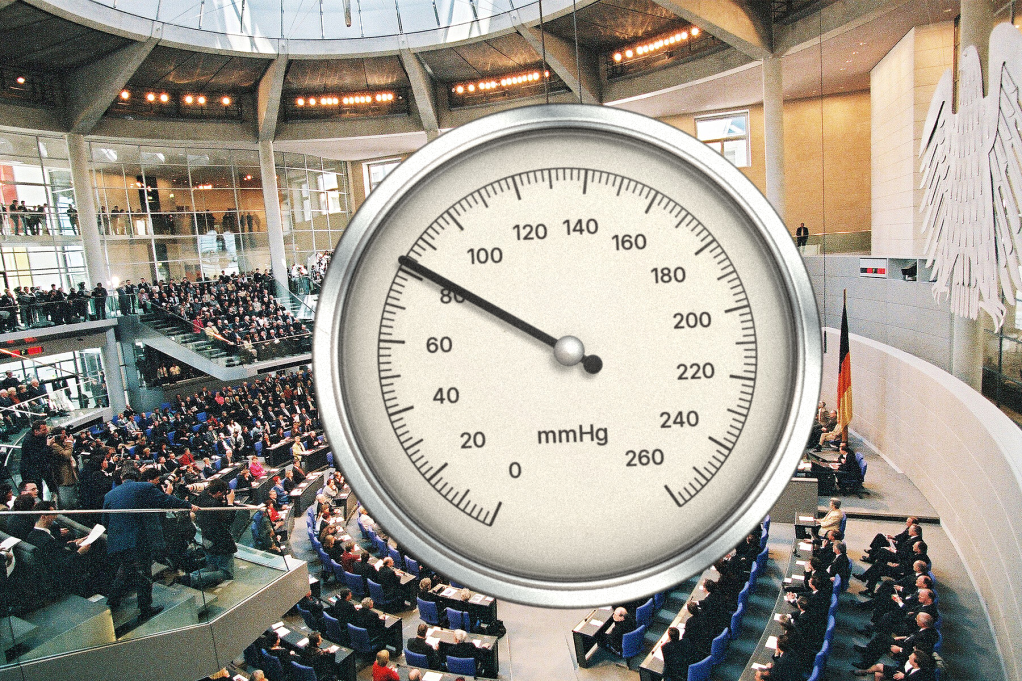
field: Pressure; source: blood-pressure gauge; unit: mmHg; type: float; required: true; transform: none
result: 82 mmHg
